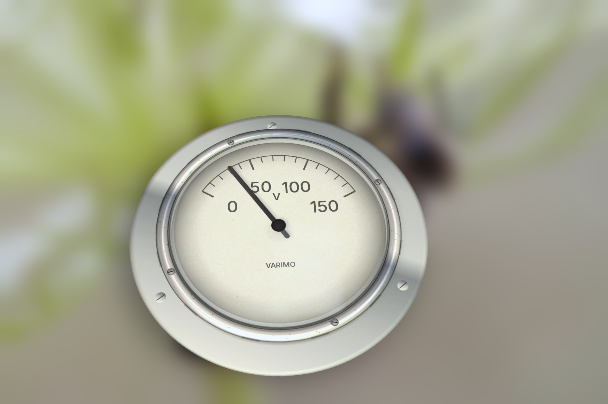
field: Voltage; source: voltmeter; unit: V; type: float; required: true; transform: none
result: 30 V
